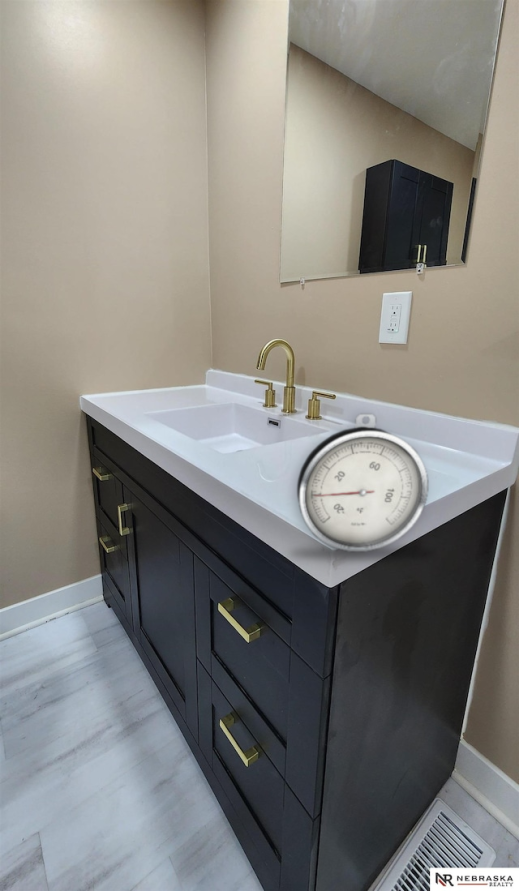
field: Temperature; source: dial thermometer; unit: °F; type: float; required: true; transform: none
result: 0 °F
